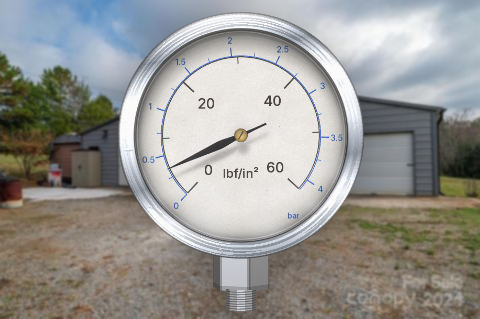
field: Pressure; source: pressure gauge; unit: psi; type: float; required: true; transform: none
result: 5 psi
